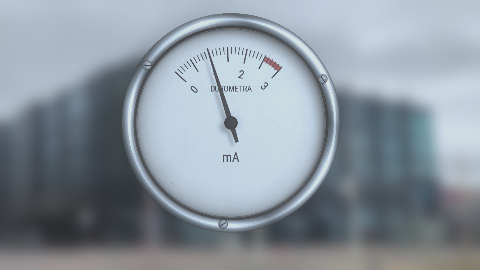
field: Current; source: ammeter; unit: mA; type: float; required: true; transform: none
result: 1 mA
